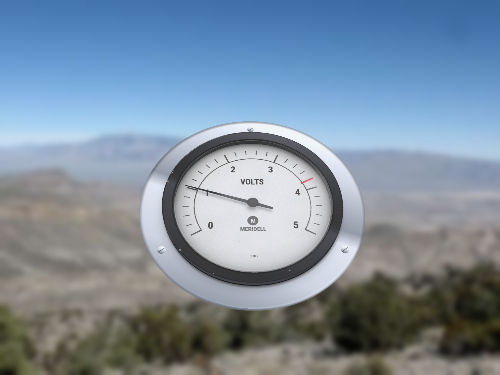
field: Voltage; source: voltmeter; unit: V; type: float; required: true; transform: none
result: 1 V
